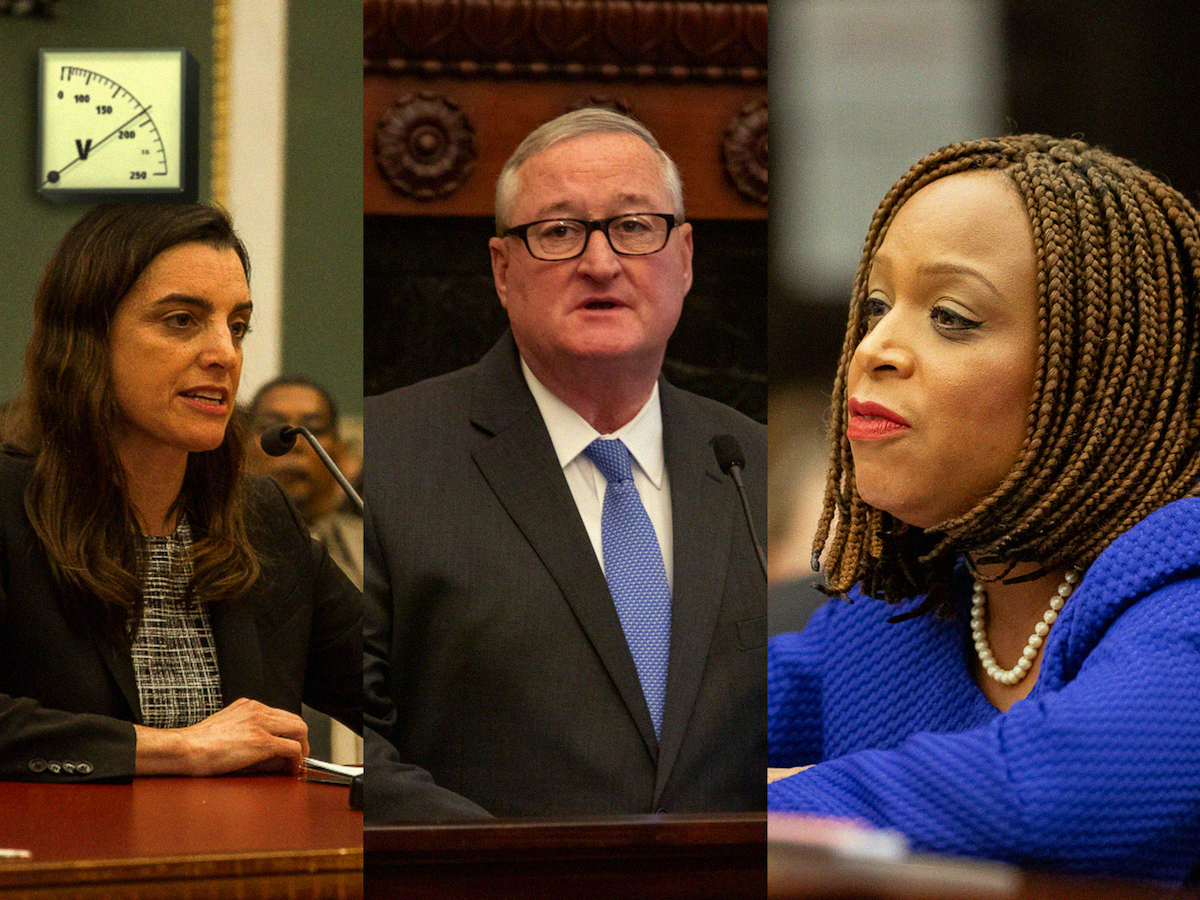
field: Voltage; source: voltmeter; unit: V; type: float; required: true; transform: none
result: 190 V
